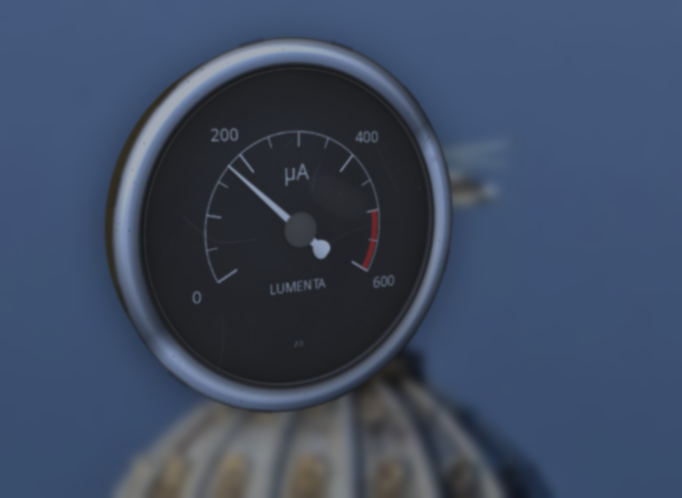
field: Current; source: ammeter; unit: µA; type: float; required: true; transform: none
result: 175 µA
